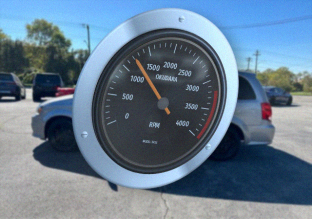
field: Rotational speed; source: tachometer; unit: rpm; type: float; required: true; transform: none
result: 1200 rpm
